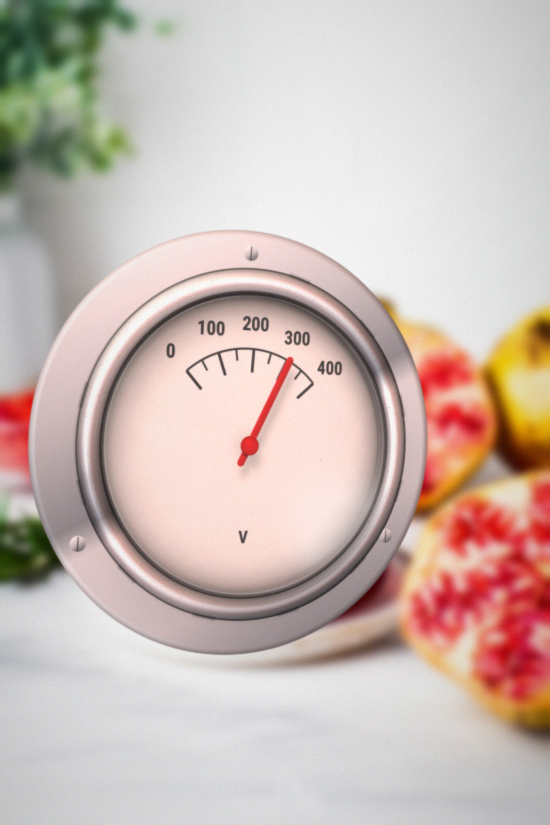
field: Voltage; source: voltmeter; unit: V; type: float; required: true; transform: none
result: 300 V
